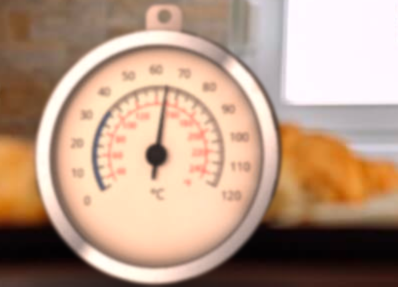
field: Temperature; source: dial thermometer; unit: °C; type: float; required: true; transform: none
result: 65 °C
